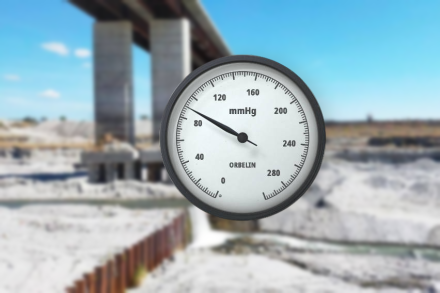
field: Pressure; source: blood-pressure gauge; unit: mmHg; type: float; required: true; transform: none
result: 90 mmHg
